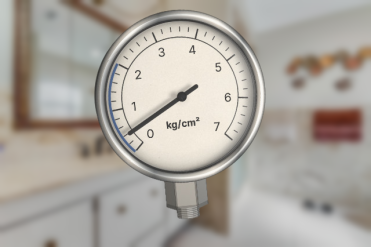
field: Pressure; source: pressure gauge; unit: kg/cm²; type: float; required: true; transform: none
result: 0.4 kg/cm²
